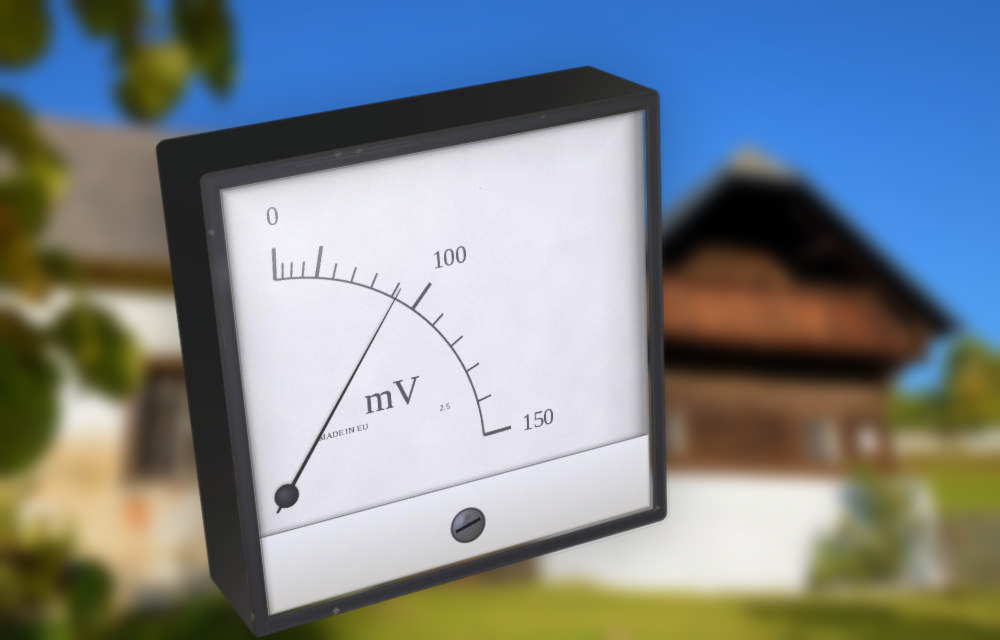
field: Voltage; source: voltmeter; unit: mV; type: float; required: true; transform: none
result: 90 mV
